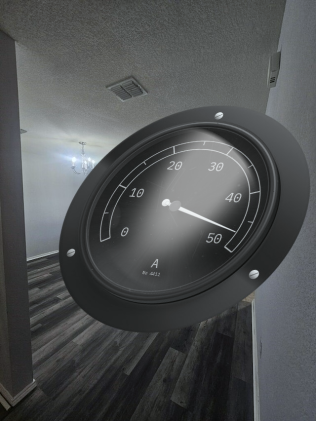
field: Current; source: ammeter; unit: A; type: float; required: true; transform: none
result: 47.5 A
